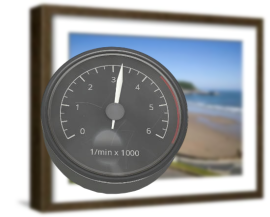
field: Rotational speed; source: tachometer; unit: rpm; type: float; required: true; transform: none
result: 3250 rpm
